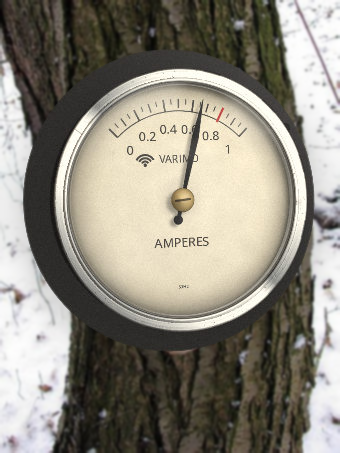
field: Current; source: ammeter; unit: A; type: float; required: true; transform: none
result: 0.65 A
